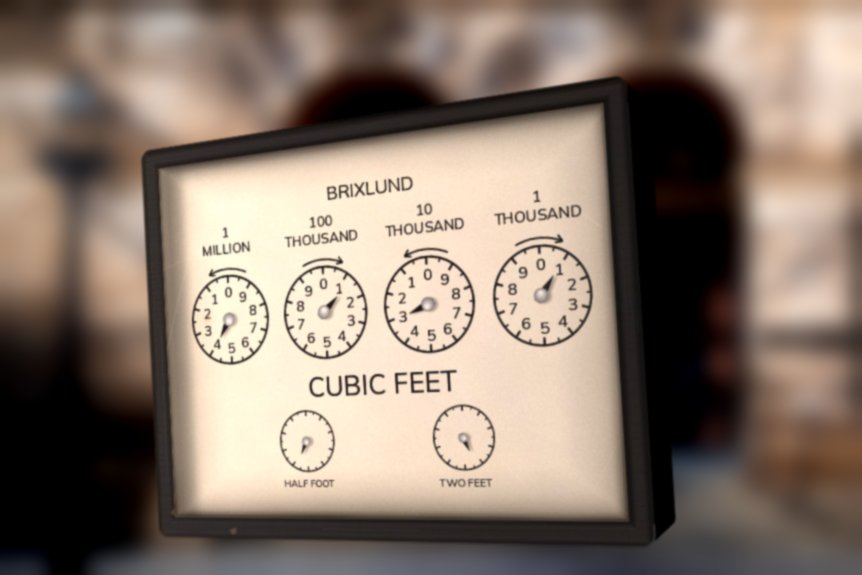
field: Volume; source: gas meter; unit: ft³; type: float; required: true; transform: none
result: 413100 ft³
